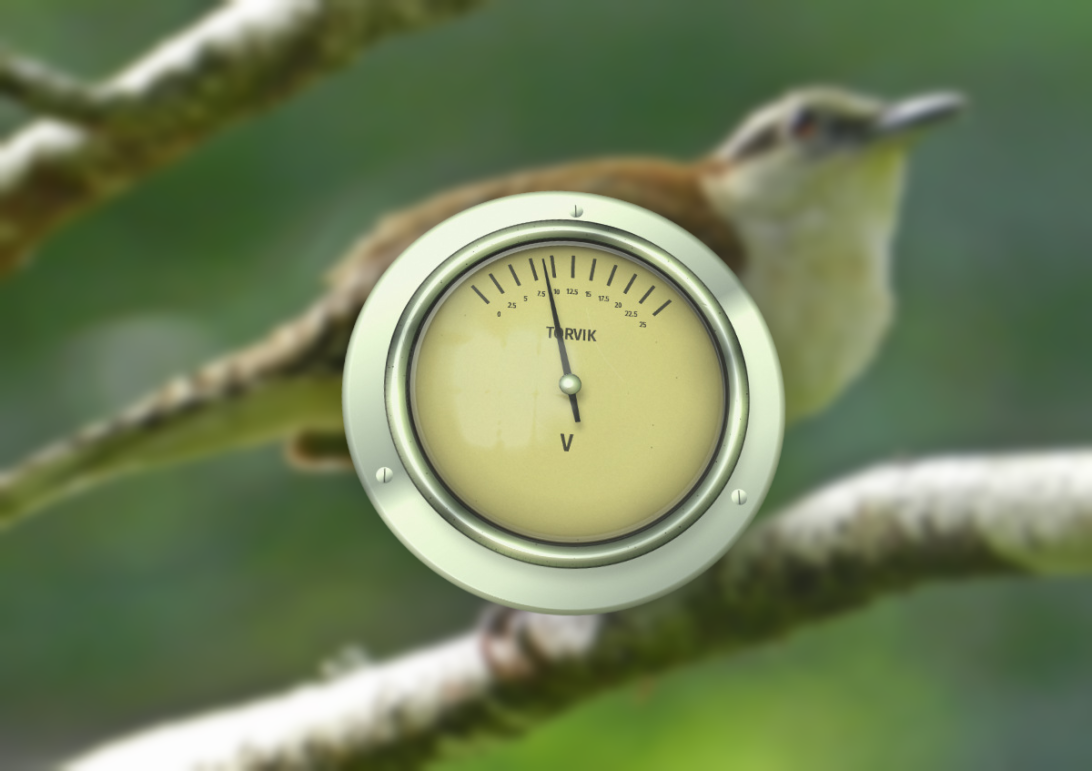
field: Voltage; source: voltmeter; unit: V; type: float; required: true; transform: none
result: 8.75 V
